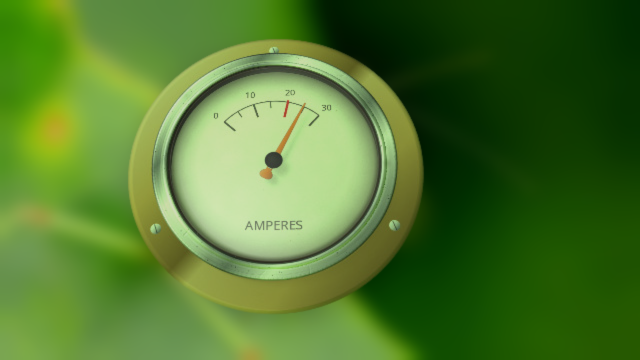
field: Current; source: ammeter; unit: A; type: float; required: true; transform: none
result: 25 A
